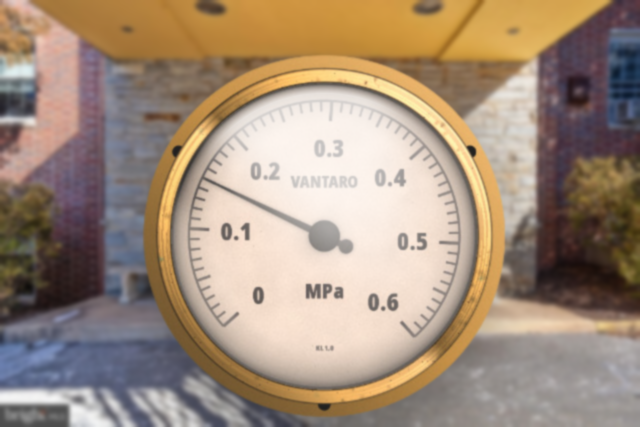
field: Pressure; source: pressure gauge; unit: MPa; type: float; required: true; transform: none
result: 0.15 MPa
